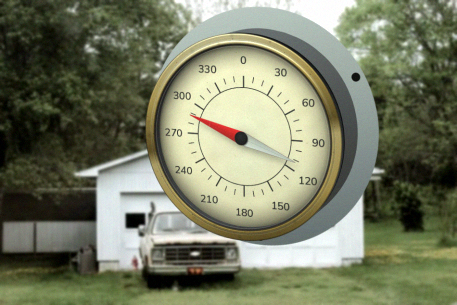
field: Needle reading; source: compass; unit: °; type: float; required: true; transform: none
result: 290 °
